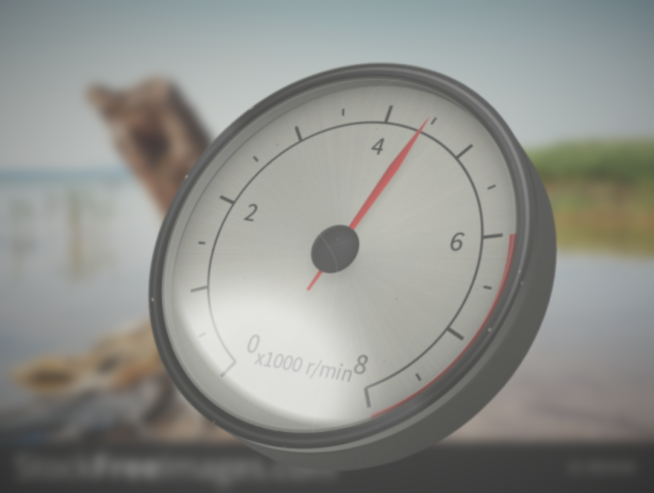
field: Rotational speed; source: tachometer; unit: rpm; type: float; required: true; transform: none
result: 4500 rpm
